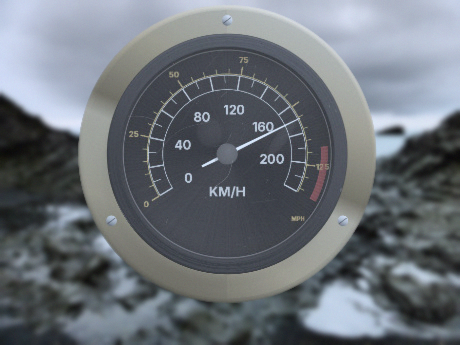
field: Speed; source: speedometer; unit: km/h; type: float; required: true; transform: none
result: 170 km/h
